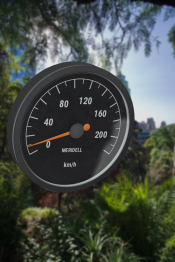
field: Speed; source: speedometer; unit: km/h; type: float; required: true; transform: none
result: 10 km/h
